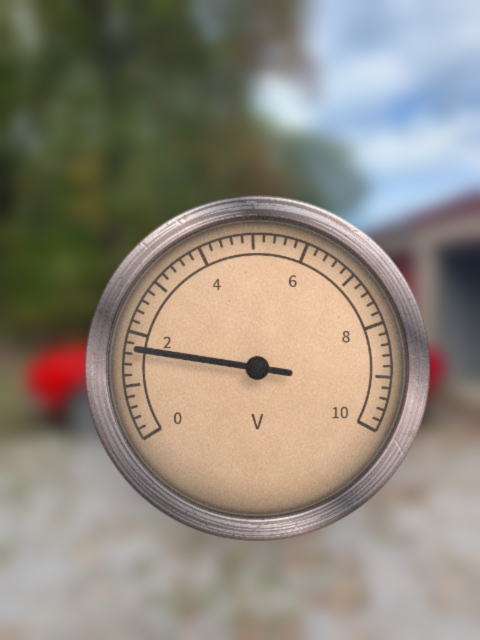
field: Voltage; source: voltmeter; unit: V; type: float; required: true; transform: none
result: 1.7 V
